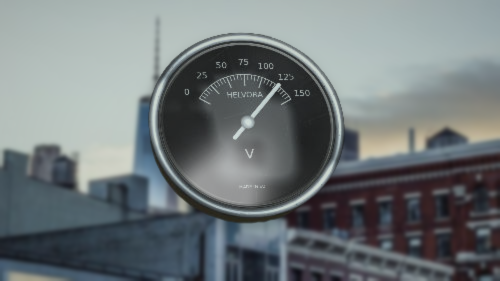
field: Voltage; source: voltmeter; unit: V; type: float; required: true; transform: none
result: 125 V
